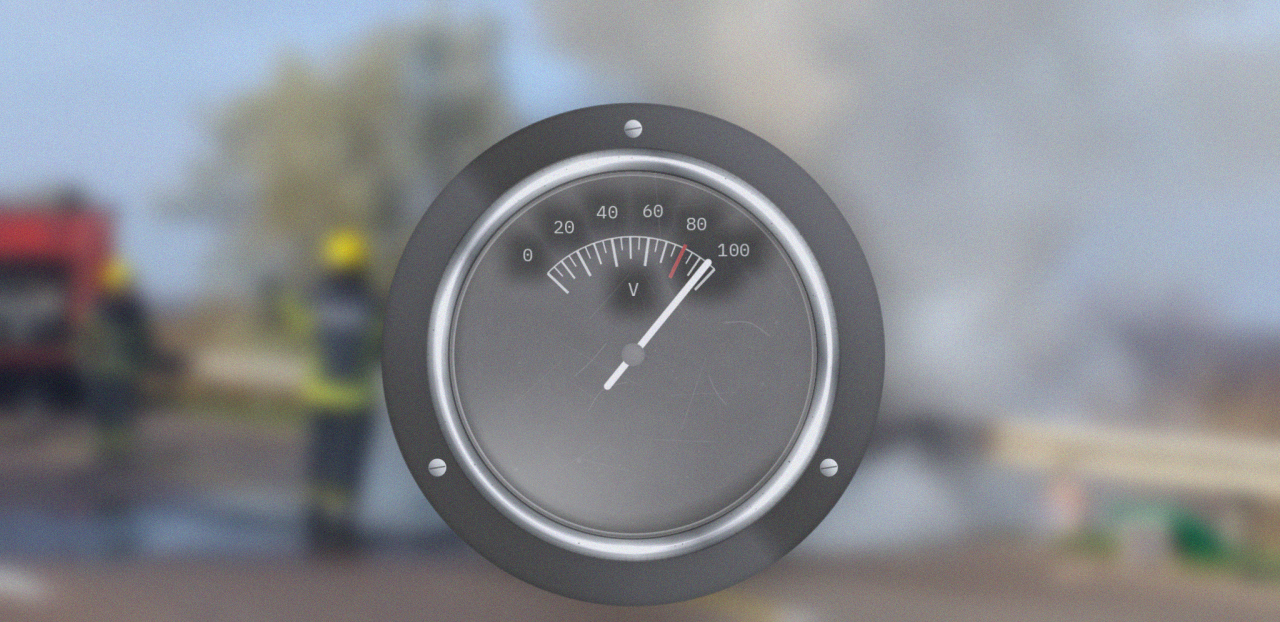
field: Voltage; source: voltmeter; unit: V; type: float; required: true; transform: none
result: 95 V
